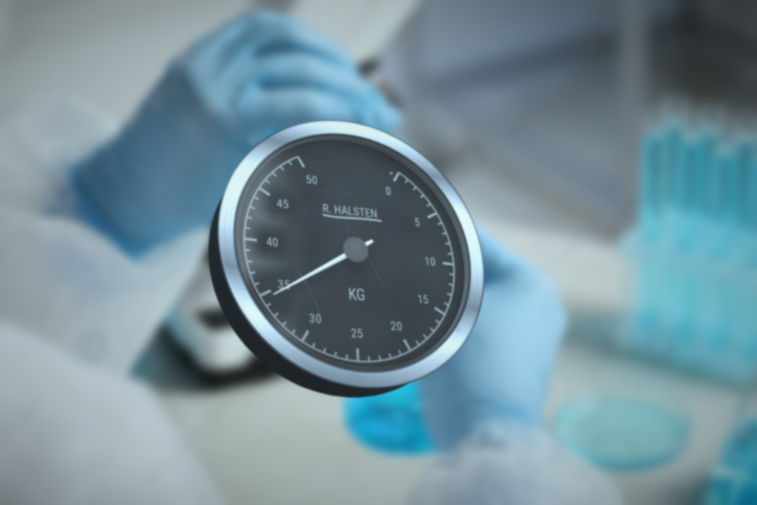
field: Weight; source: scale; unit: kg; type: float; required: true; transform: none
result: 34.5 kg
